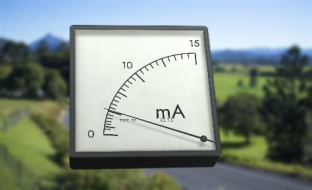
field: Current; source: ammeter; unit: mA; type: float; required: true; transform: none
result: 5 mA
